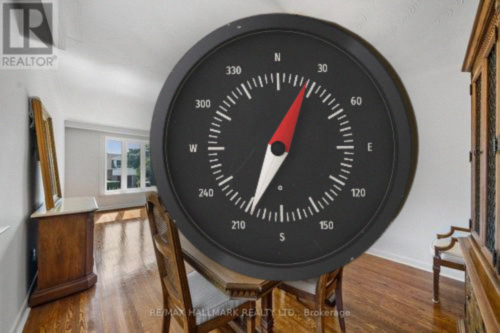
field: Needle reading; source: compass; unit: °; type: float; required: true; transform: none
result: 25 °
